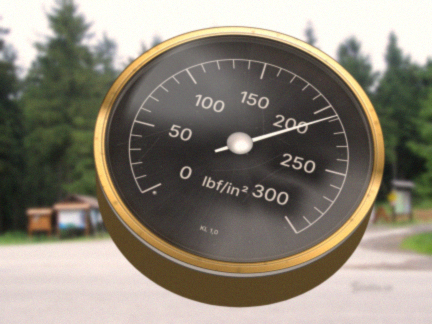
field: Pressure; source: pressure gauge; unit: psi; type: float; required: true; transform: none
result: 210 psi
